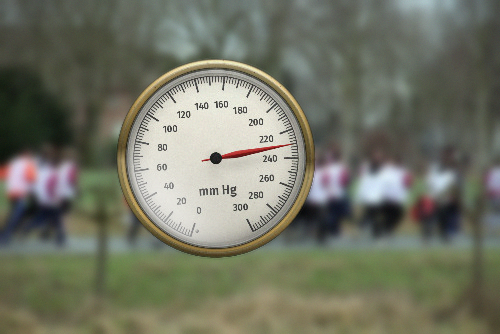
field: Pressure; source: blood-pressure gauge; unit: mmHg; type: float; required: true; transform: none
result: 230 mmHg
